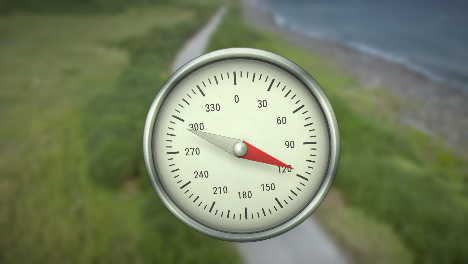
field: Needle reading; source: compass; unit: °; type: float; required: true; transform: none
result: 115 °
